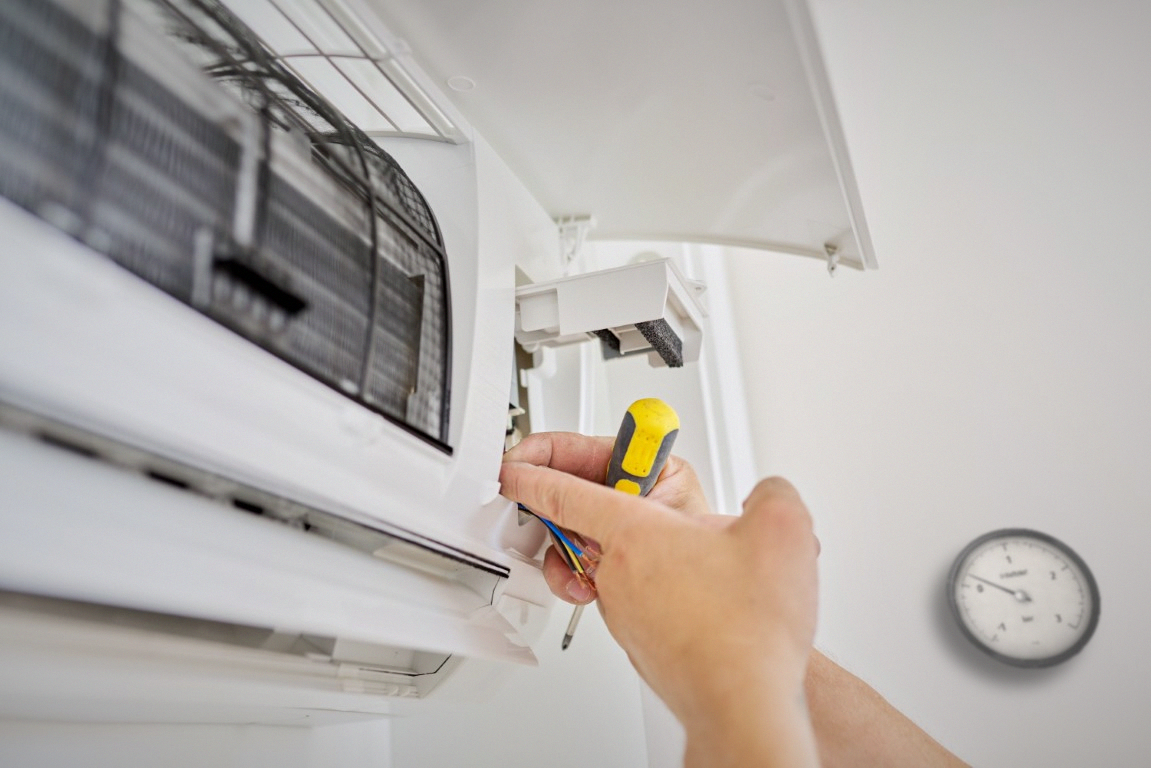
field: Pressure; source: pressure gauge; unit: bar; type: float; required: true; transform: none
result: 0.2 bar
